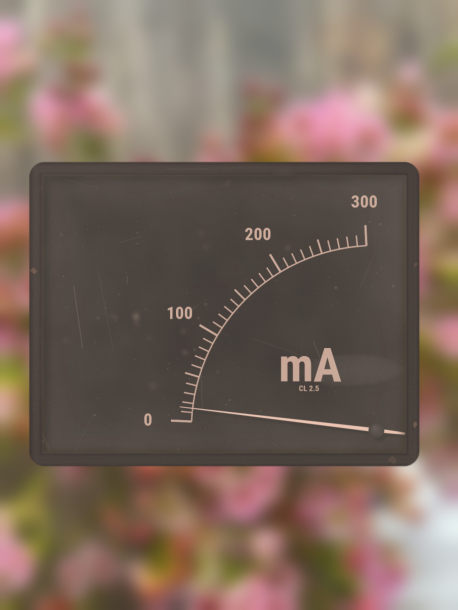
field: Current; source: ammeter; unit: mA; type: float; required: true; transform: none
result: 15 mA
